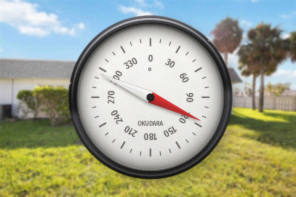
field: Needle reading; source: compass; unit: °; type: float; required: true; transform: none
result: 115 °
